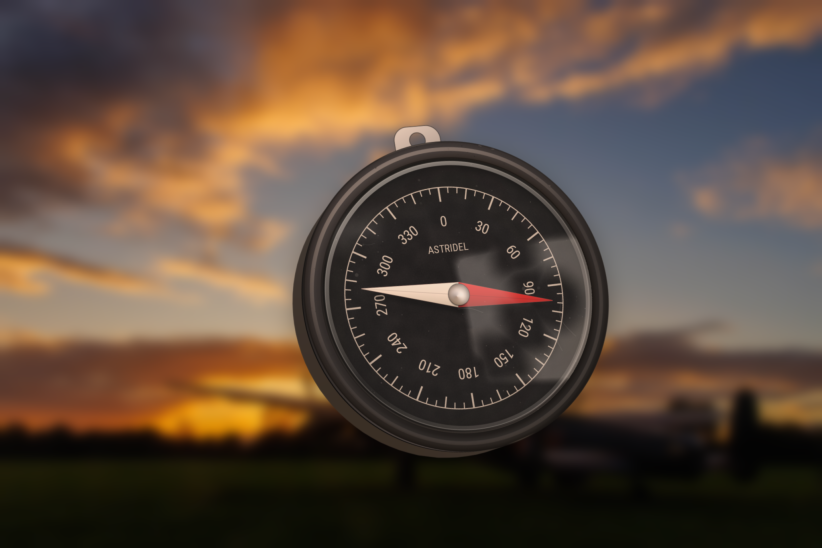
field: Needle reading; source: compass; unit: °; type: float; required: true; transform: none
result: 100 °
